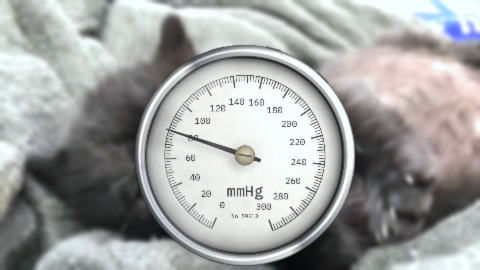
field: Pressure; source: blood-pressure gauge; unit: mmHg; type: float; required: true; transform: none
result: 80 mmHg
